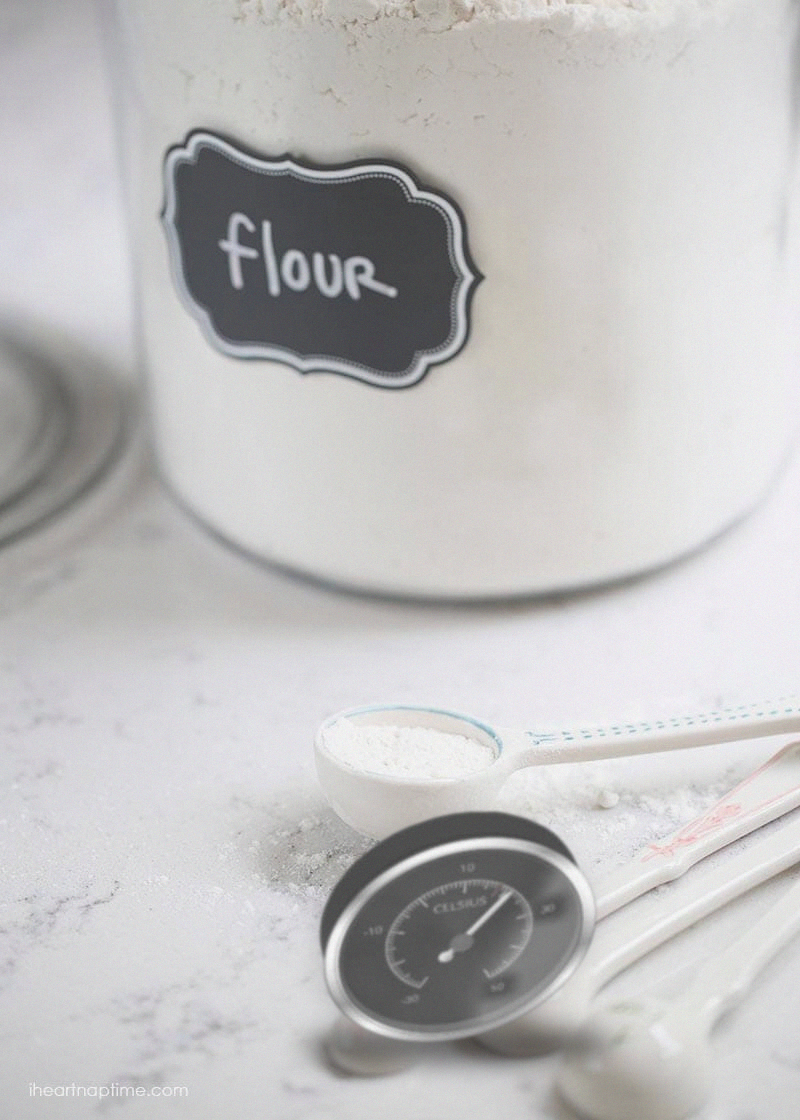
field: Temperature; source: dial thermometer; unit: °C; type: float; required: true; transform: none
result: 20 °C
